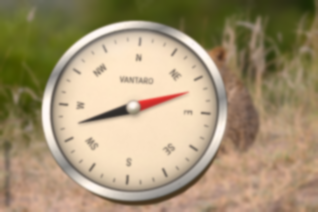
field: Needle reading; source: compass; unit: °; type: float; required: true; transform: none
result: 70 °
